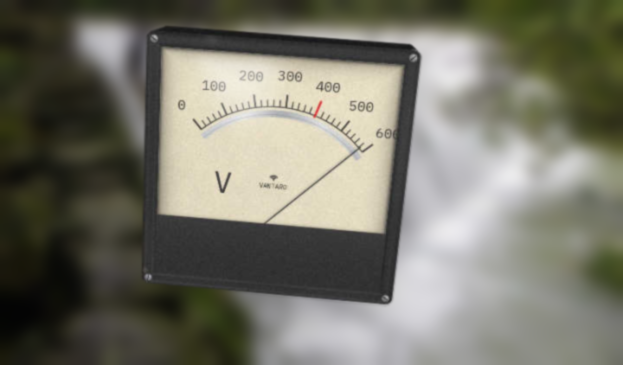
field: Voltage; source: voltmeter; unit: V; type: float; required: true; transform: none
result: 580 V
